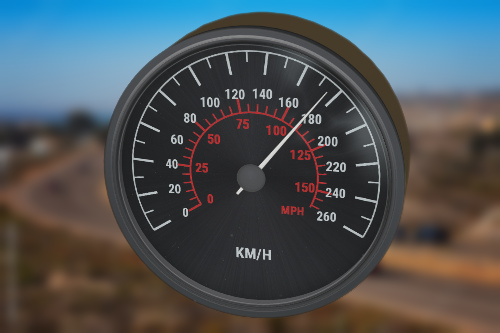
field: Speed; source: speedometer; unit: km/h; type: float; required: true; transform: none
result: 175 km/h
